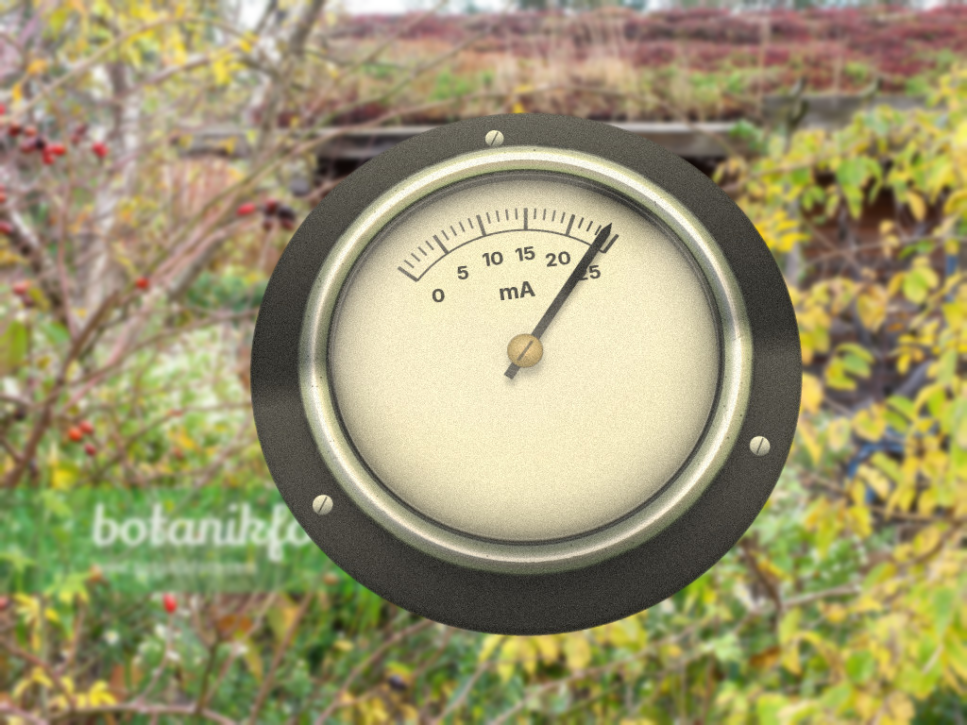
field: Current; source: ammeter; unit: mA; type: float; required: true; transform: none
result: 24 mA
